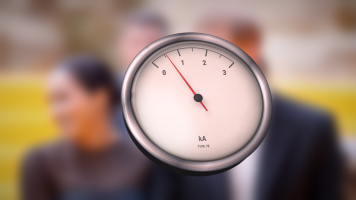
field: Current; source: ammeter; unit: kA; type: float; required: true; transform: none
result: 0.5 kA
